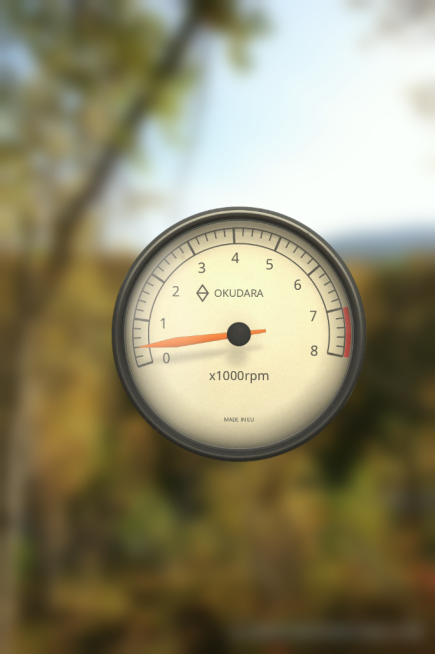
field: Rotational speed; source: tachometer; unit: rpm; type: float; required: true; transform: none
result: 400 rpm
